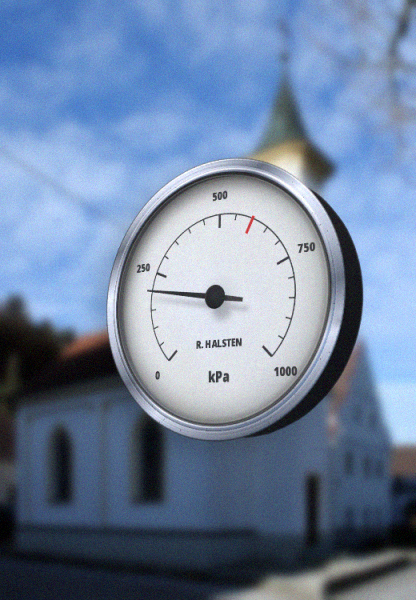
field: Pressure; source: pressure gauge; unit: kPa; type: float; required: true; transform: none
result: 200 kPa
